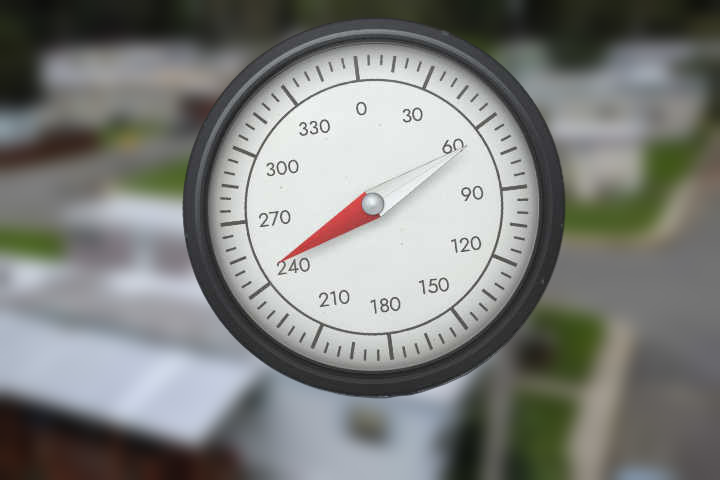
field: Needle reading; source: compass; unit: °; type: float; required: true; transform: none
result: 245 °
